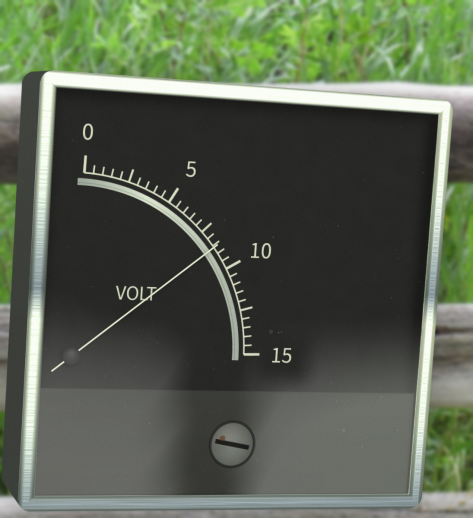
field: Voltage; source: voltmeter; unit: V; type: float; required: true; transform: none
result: 8.5 V
